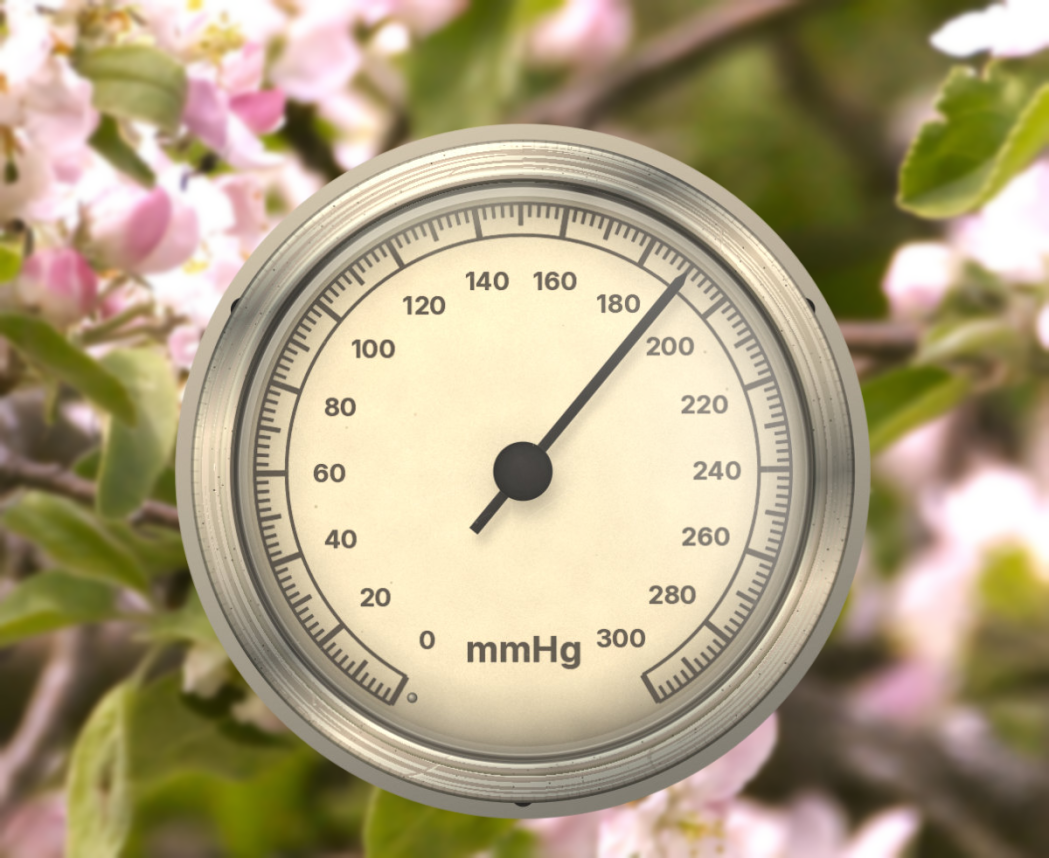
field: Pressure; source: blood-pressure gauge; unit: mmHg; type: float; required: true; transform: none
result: 190 mmHg
